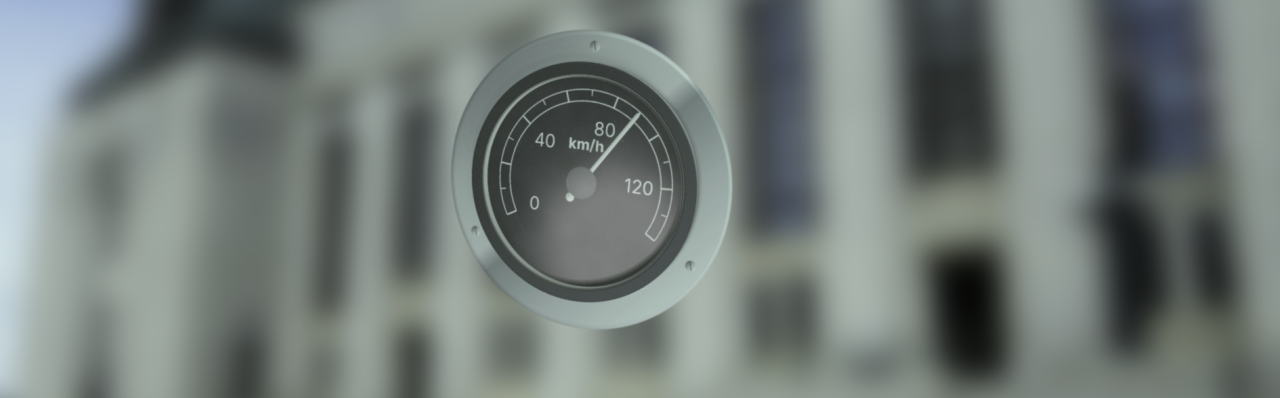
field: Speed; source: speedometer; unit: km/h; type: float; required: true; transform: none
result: 90 km/h
